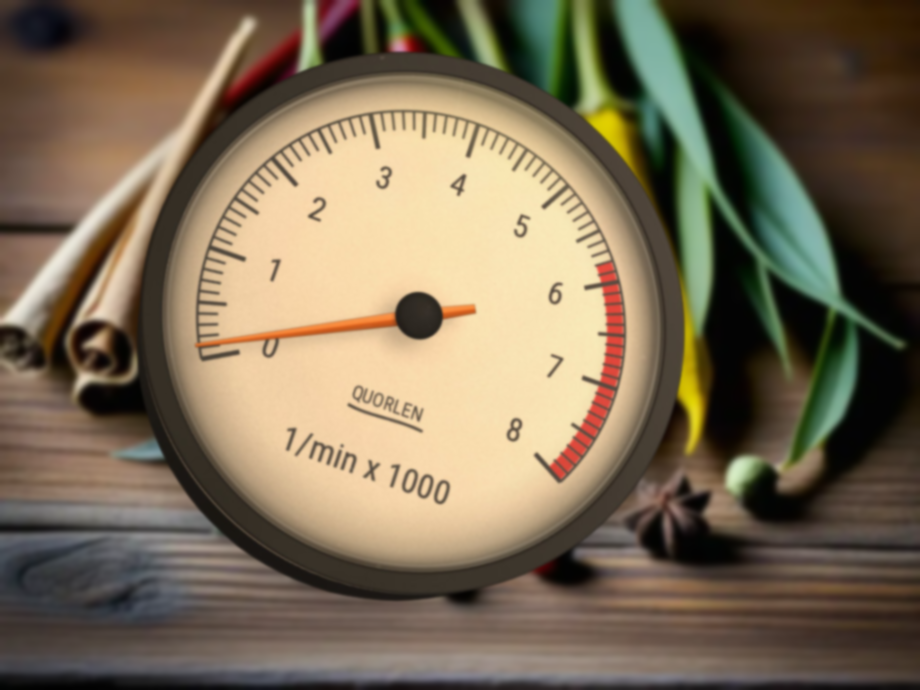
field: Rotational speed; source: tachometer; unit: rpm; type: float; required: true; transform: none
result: 100 rpm
